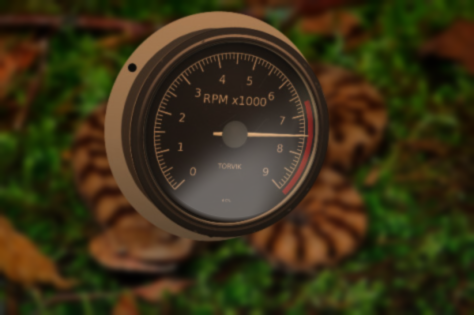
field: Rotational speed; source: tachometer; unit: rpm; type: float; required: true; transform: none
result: 7500 rpm
